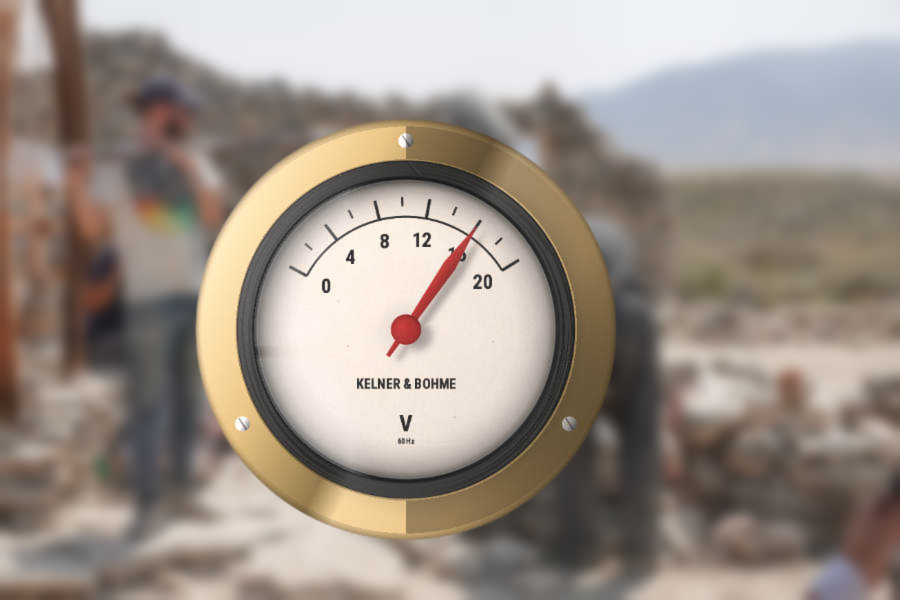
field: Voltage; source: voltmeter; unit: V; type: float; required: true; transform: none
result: 16 V
